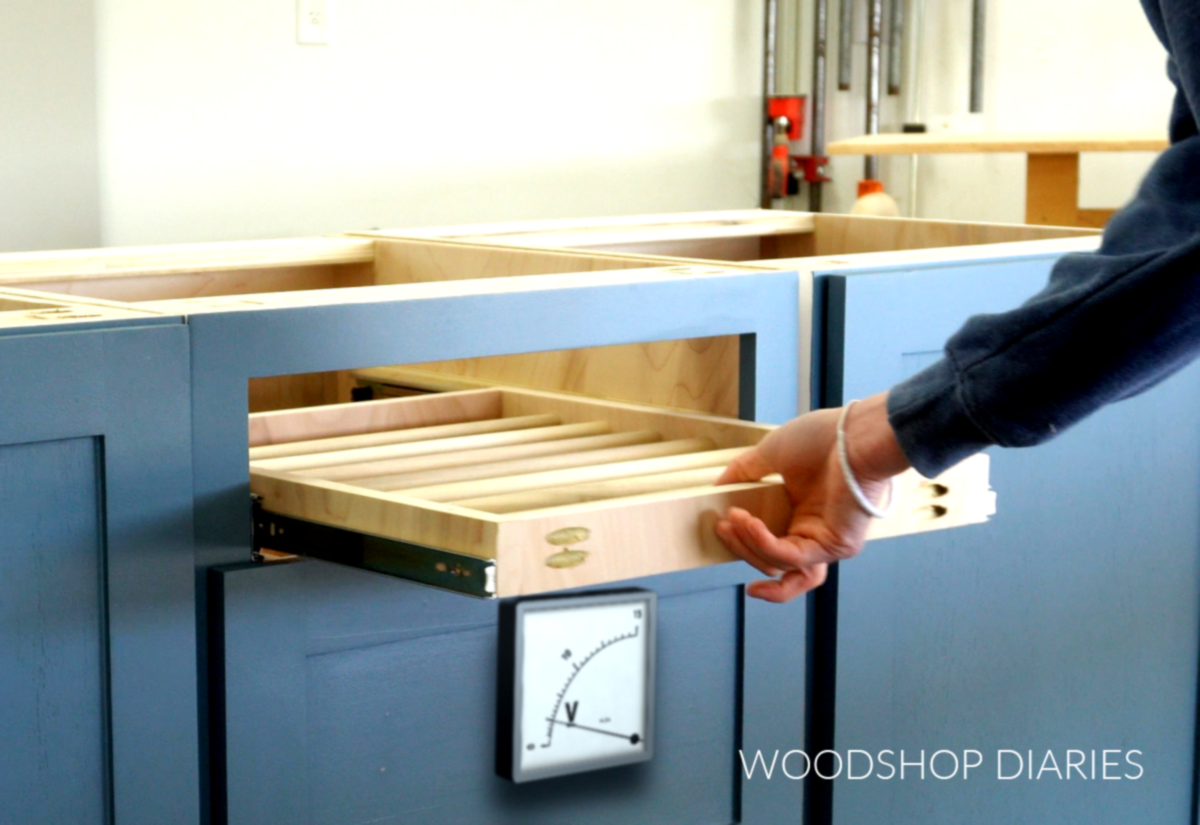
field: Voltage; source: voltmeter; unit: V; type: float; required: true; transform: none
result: 5 V
